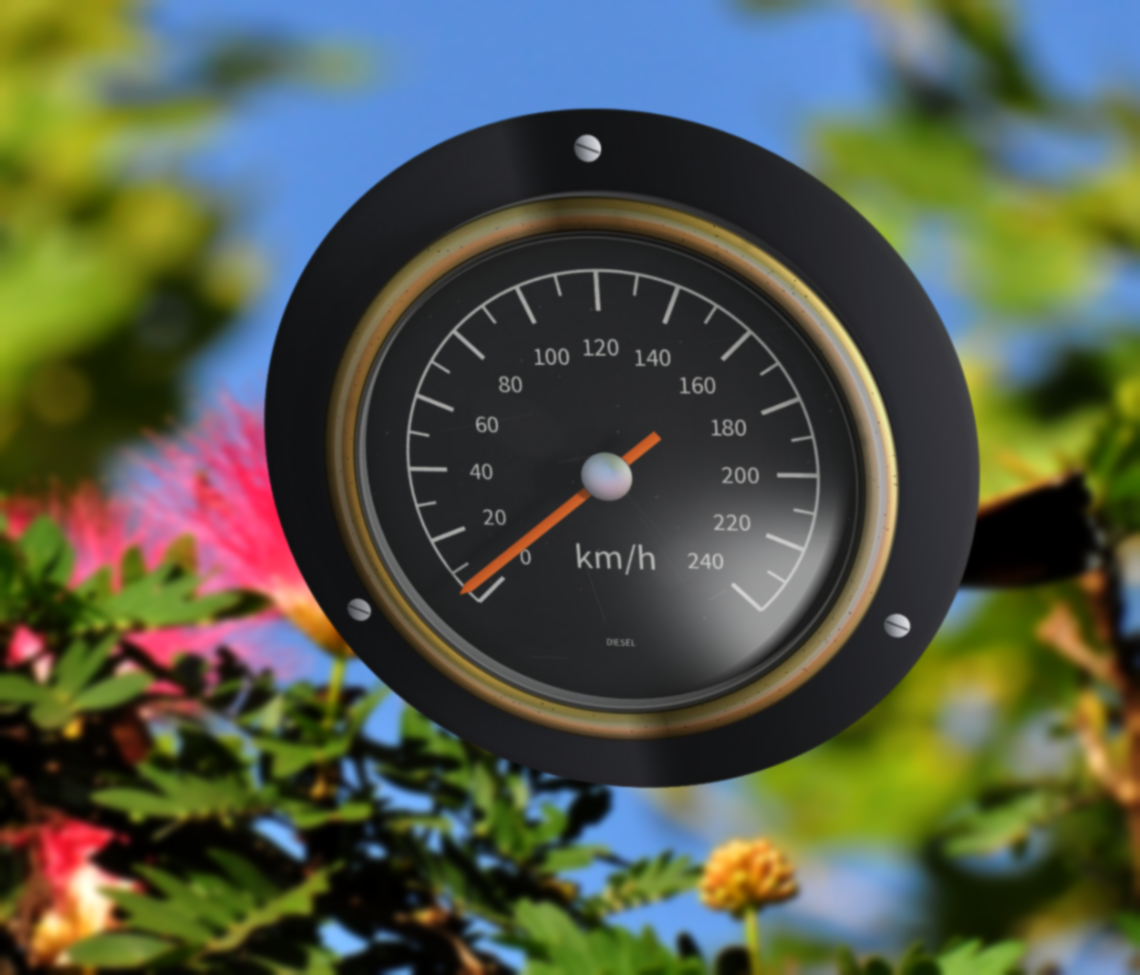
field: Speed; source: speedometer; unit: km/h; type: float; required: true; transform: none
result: 5 km/h
